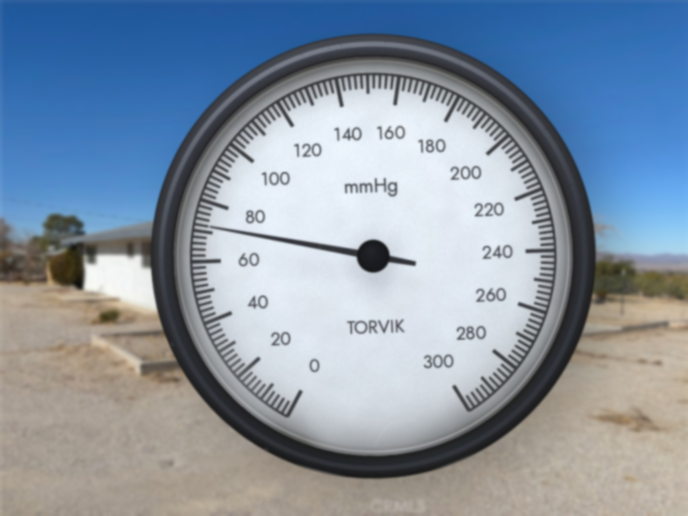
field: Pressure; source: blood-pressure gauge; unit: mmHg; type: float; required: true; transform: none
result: 72 mmHg
